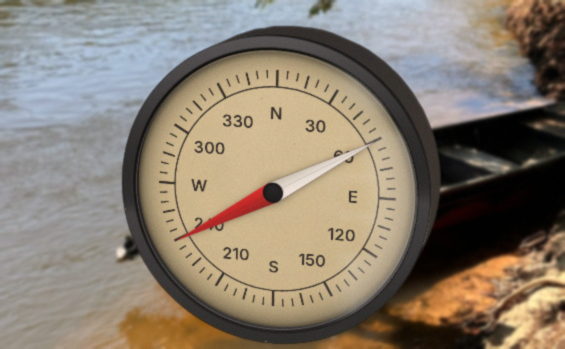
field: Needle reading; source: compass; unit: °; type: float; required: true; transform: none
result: 240 °
